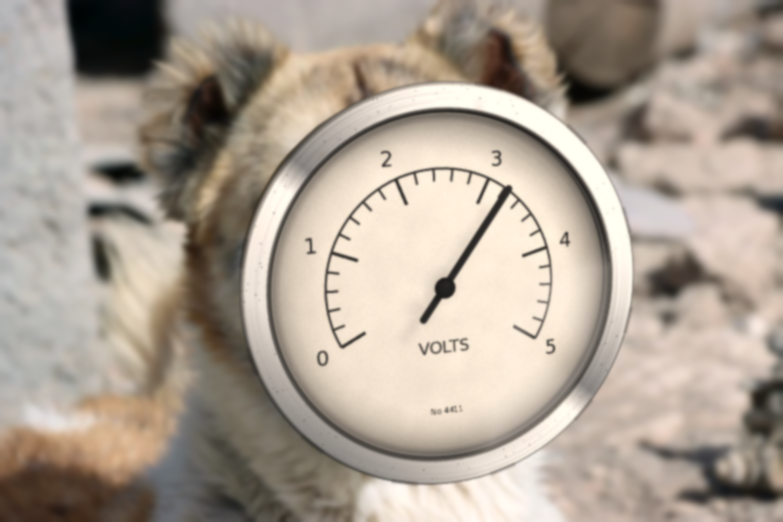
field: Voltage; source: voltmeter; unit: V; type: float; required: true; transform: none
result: 3.2 V
